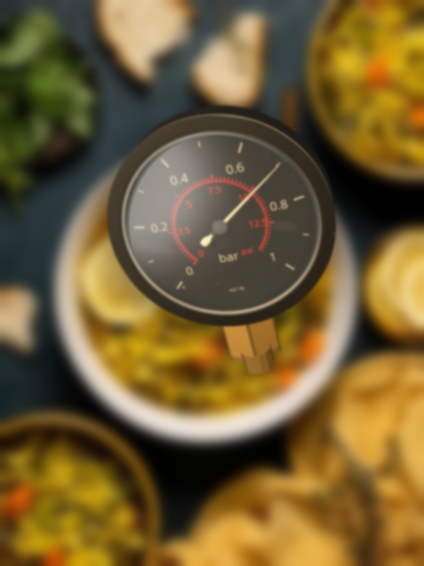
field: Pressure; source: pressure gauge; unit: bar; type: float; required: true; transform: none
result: 0.7 bar
